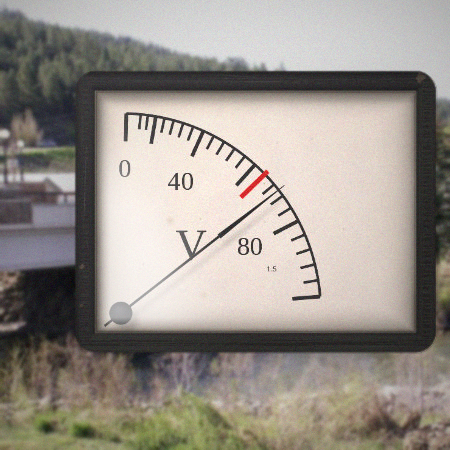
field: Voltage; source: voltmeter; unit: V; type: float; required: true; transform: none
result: 70 V
